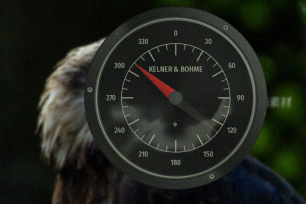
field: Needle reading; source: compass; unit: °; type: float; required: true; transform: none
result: 310 °
